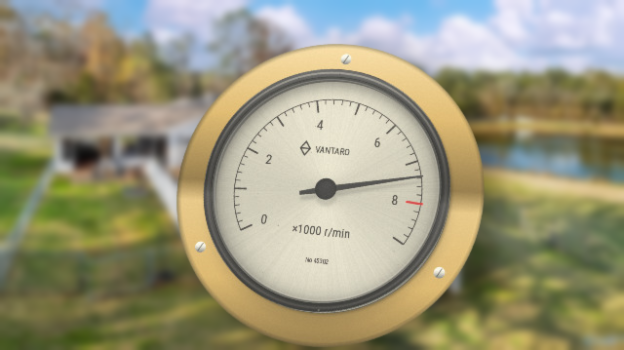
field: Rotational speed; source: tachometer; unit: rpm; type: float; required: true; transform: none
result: 7400 rpm
